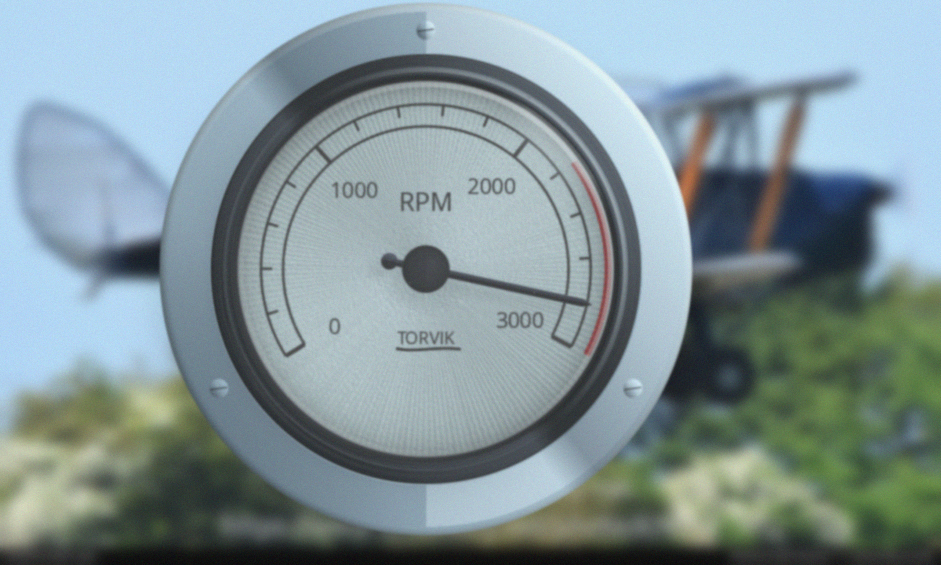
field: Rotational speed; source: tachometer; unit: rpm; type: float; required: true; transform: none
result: 2800 rpm
